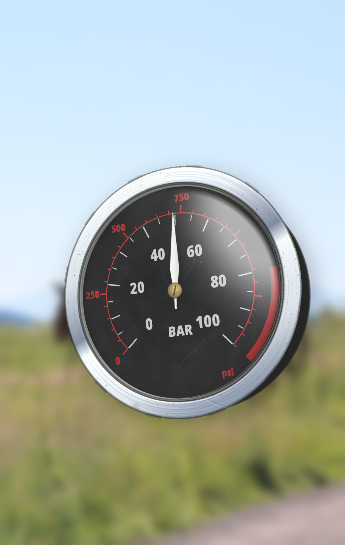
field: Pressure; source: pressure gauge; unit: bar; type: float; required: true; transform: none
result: 50 bar
